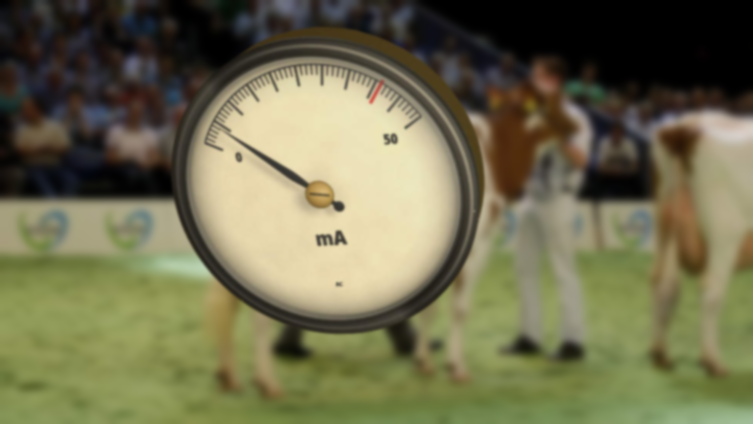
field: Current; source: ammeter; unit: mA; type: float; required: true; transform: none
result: 5 mA
